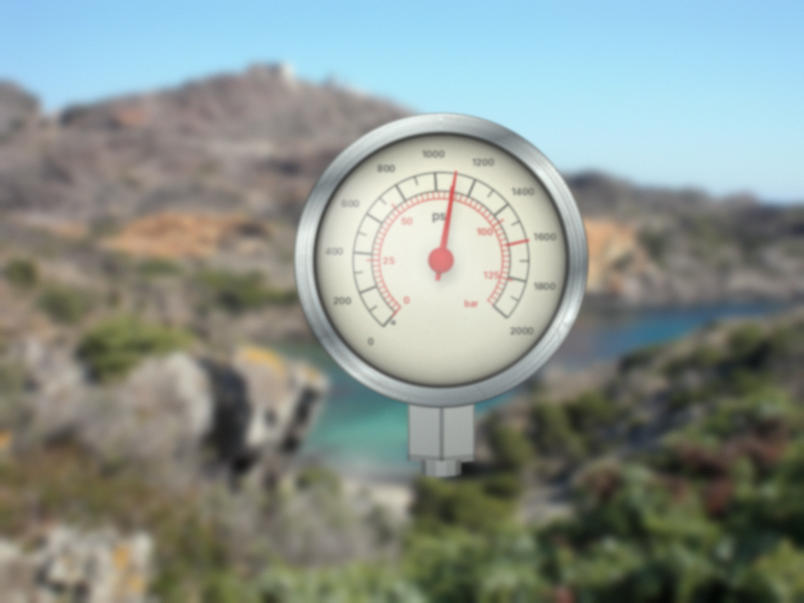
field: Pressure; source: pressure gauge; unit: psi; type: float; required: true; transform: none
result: 1100 psi
